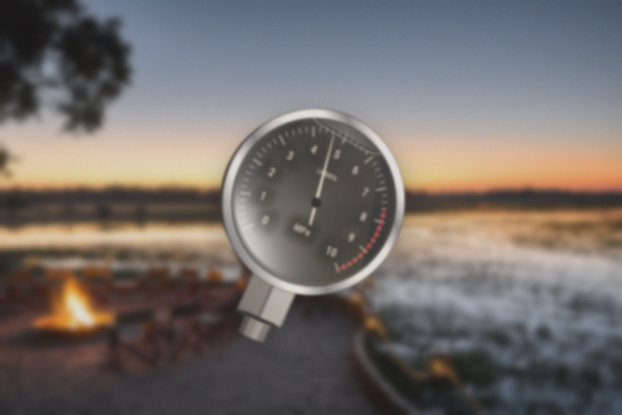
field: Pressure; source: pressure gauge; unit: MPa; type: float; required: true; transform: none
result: 4.6 MPa
